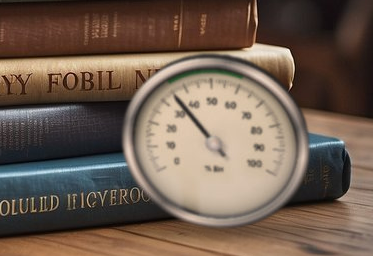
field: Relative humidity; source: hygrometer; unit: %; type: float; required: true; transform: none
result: 35 %
